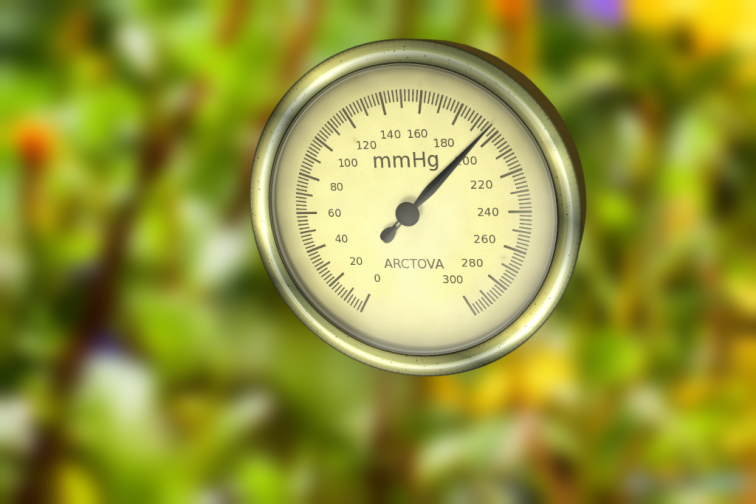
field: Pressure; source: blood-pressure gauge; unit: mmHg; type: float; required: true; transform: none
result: 196 mmHg
